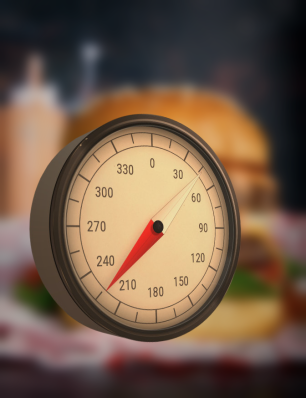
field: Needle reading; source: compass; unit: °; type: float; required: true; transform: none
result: 225 °
